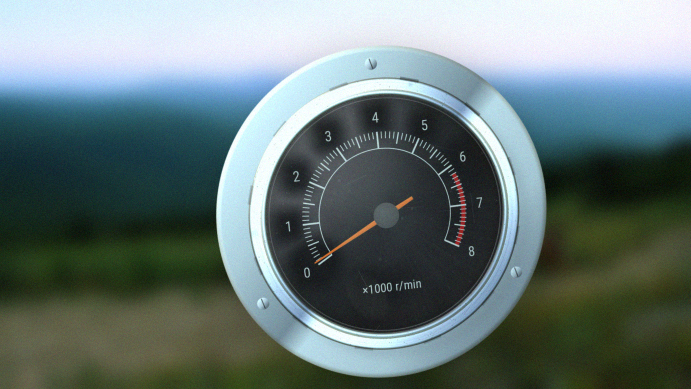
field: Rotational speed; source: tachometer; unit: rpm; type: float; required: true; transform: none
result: 100 rpm
